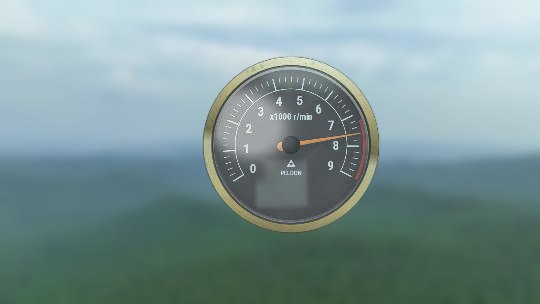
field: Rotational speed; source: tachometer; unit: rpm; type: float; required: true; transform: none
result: 7600 rpm
